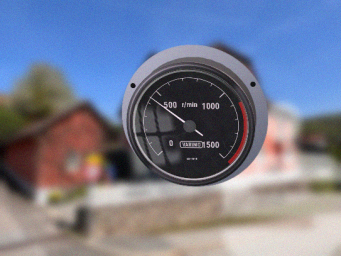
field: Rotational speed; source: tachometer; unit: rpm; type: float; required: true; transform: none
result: 450 rpm
